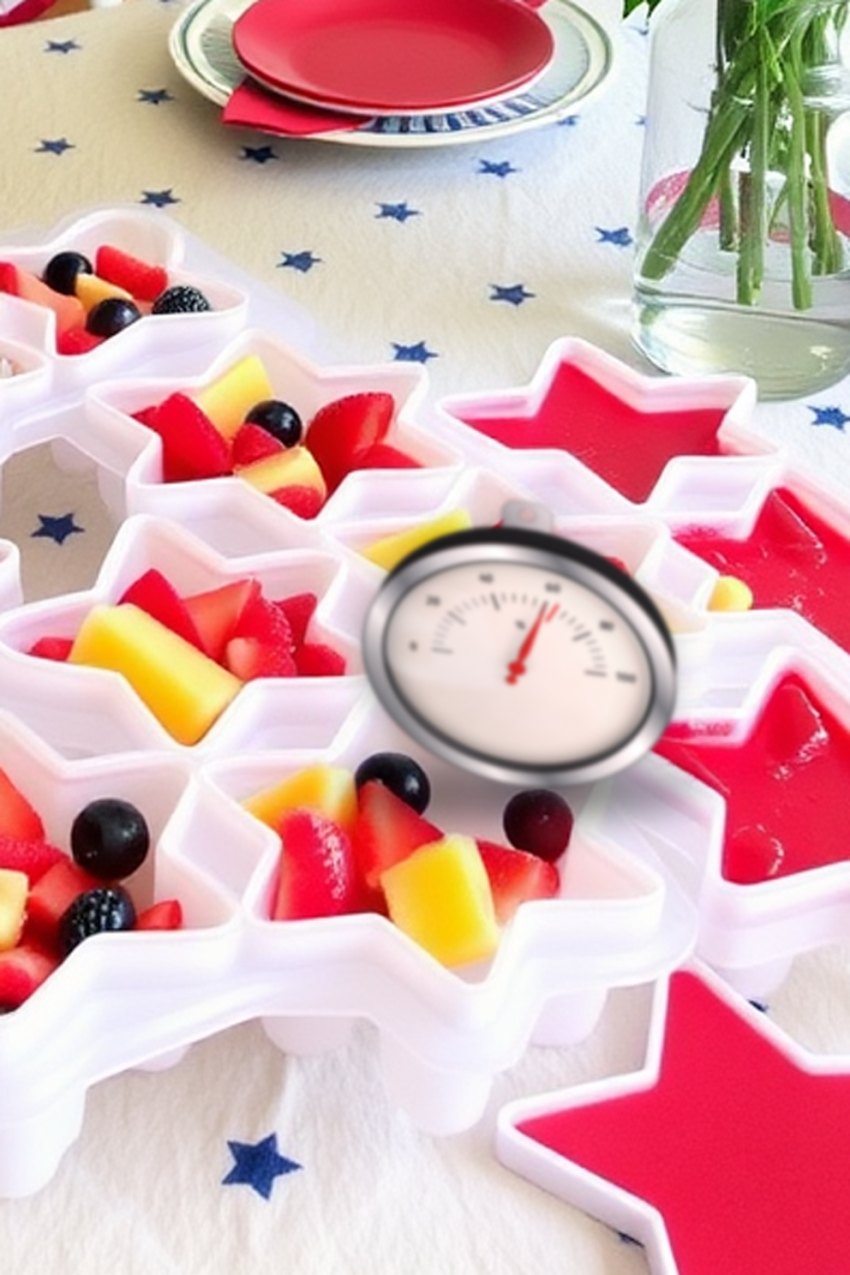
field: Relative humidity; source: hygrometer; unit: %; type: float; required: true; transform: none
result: 60 %
